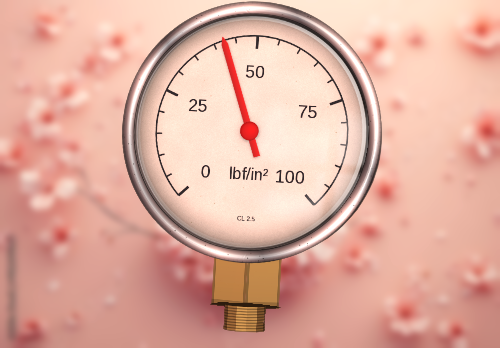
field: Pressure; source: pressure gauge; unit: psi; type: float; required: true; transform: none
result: 42.5 psi
